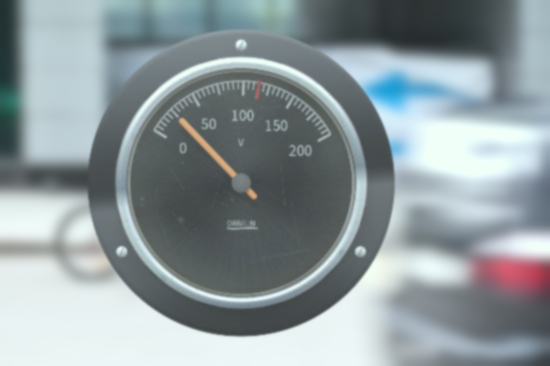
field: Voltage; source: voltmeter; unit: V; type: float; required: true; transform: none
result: 25 V
